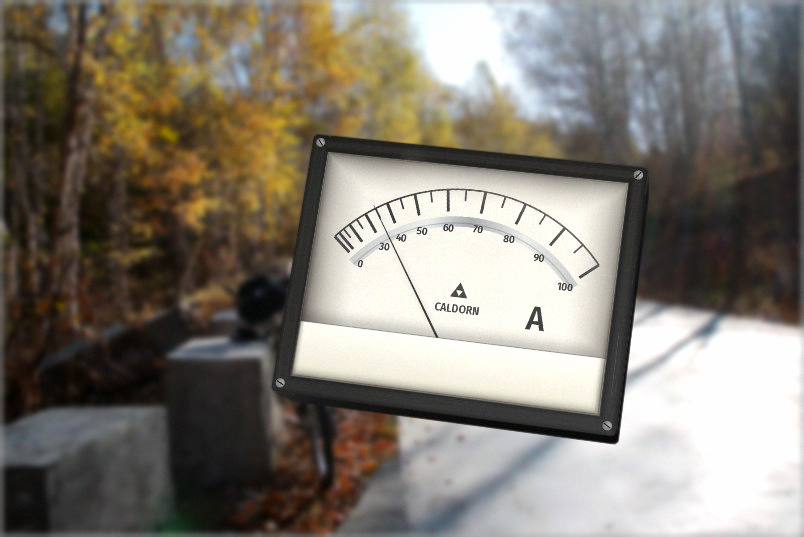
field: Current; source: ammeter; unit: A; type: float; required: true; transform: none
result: 35 A
